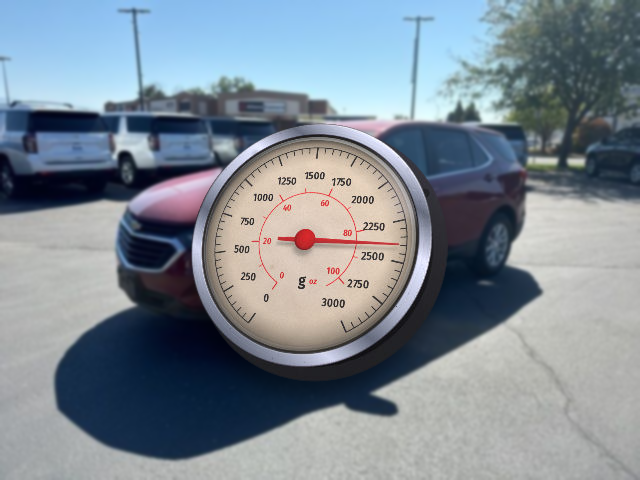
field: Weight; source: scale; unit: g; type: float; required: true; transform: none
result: 2400 g
